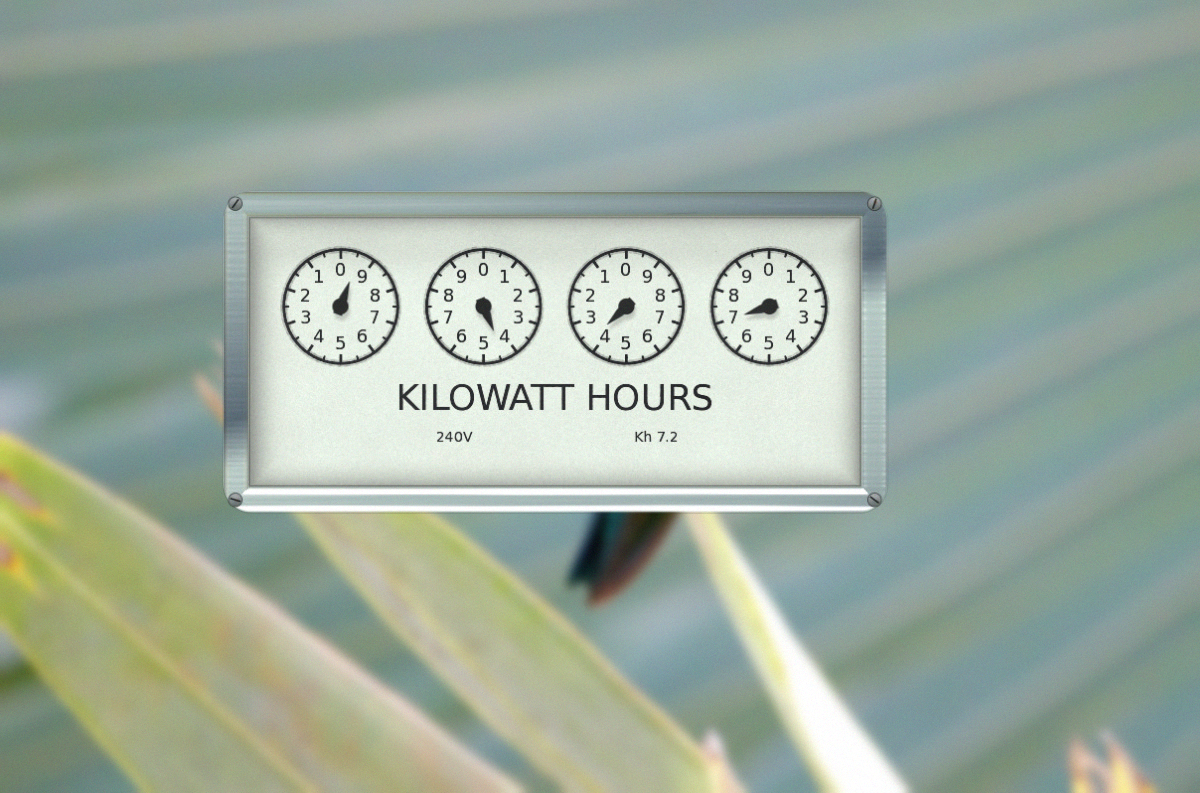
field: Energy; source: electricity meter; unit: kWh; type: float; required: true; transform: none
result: 9437 kWh
